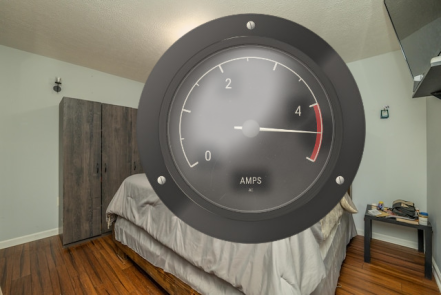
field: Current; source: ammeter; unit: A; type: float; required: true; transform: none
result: 4.5 A
